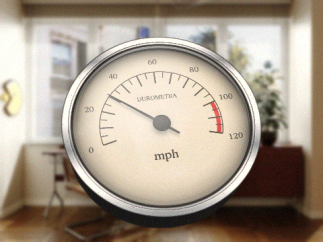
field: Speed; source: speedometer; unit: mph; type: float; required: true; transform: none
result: 30 mph
